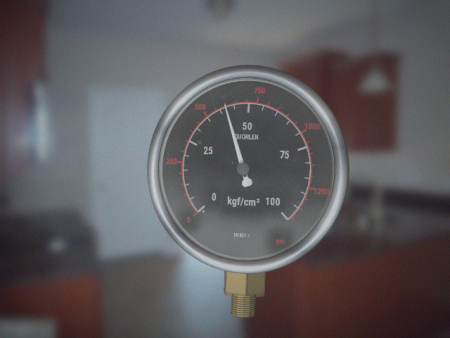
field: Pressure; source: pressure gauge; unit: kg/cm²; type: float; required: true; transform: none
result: 42.5 kg/cm²
